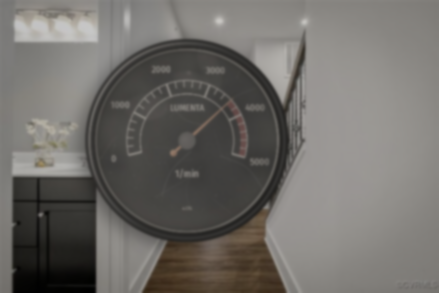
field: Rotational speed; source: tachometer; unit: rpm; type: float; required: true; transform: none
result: 3600 rpm
